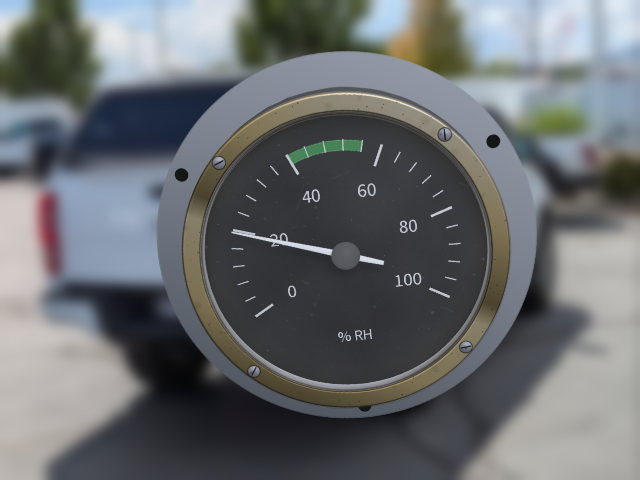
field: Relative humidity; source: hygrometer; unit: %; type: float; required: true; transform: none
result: 20 %
